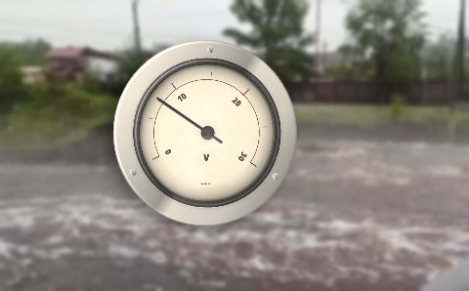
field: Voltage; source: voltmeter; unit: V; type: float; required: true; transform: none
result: 7.5 V
